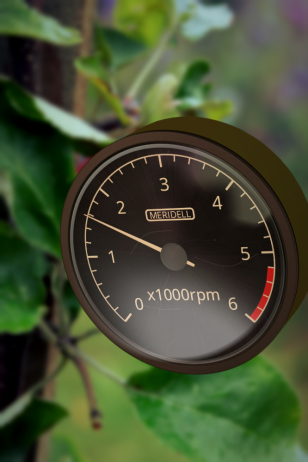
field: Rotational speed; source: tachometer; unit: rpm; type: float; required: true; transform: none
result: 1600 rpm
